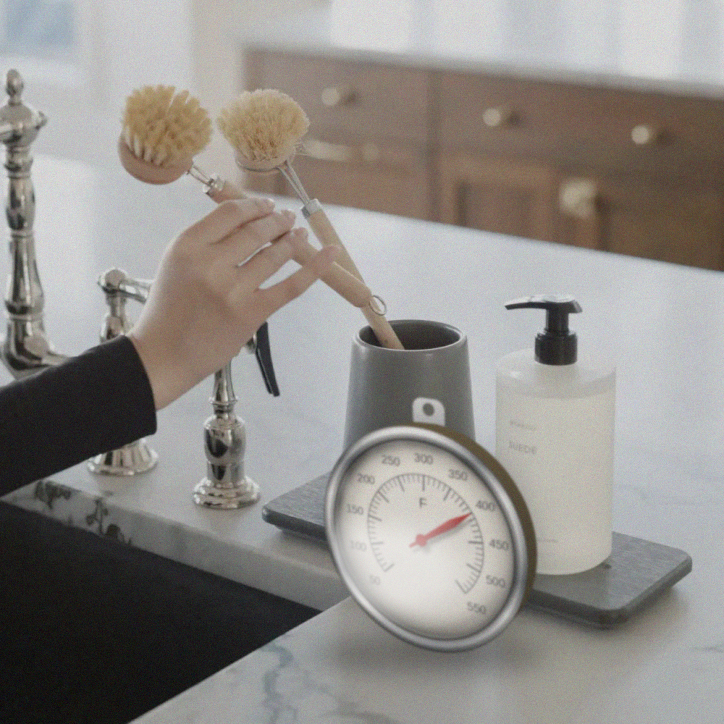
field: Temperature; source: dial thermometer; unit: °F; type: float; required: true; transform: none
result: 400 °F
